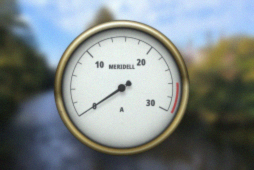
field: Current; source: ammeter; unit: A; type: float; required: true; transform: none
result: 0 A
